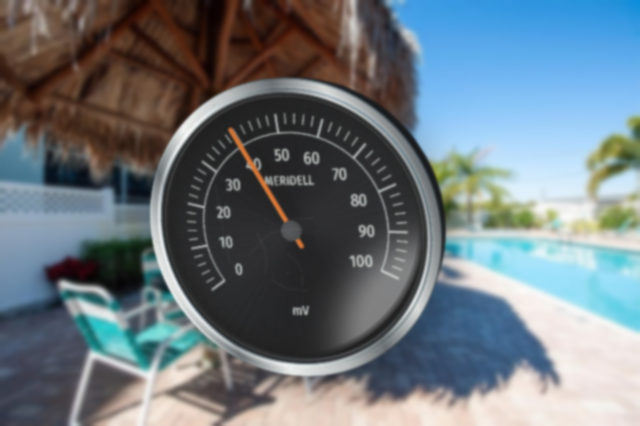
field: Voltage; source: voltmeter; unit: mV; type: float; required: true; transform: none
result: 40 mV
